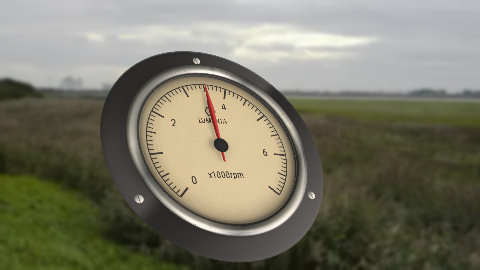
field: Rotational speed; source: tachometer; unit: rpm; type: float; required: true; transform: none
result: 3500 rpm
